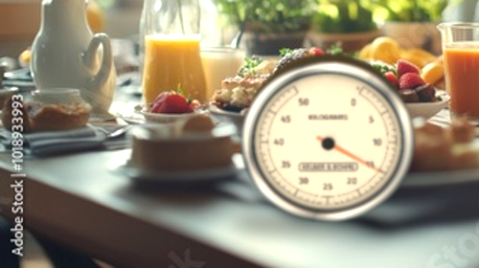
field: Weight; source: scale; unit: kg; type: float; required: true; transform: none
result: 15 kg
